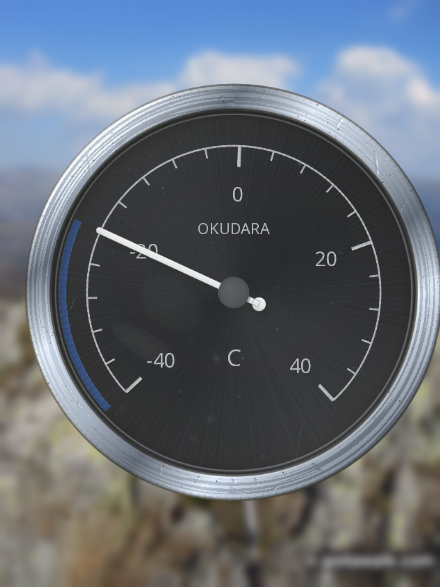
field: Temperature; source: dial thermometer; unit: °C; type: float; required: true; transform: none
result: -20 °C
